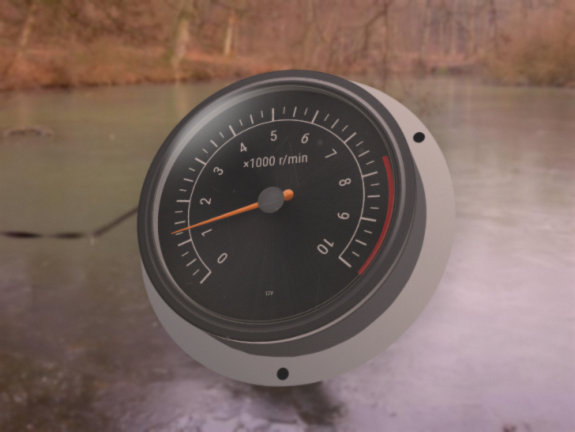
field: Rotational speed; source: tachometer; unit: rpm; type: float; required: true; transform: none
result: 1250 rpm
